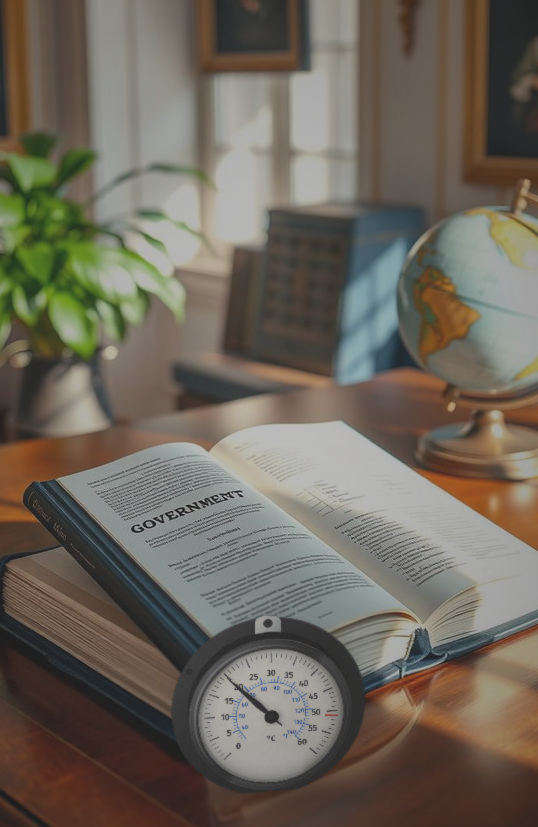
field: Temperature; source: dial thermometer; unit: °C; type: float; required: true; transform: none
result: 20 °C
